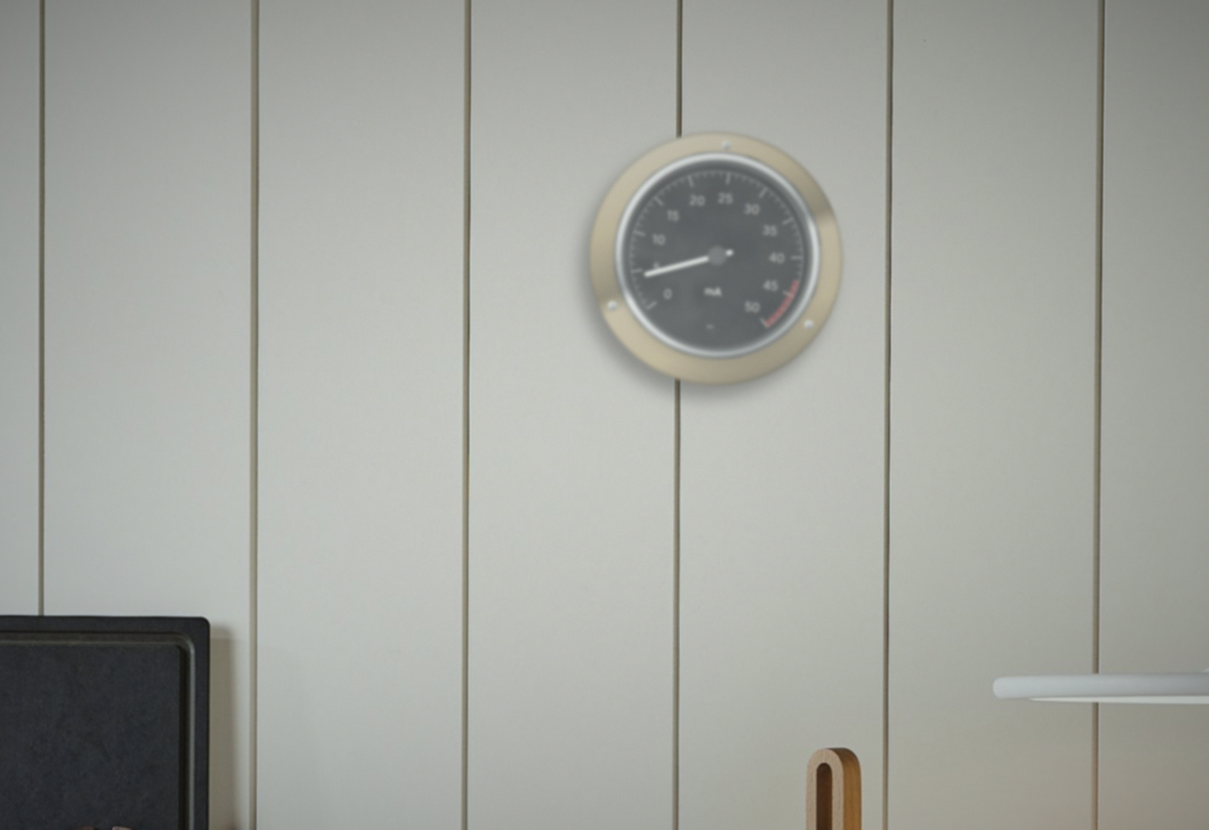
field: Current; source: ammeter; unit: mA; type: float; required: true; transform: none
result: 4 mA
